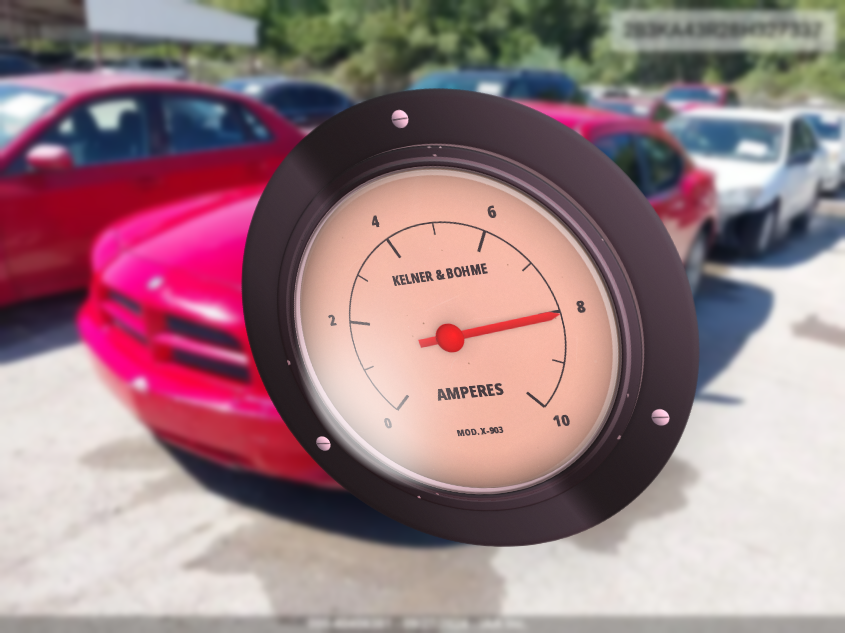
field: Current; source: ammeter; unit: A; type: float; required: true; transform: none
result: 8 A
